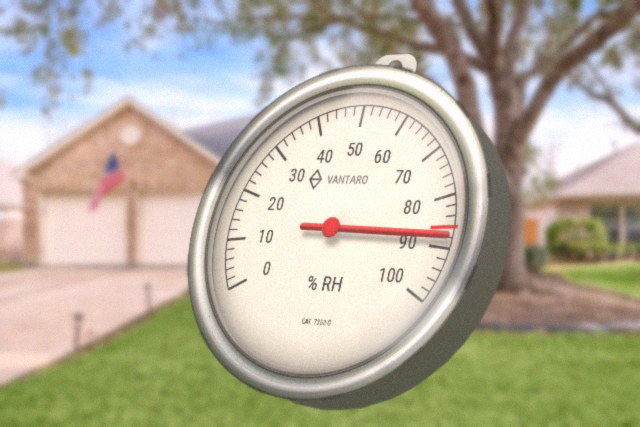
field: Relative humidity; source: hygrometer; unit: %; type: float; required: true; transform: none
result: 88 %
